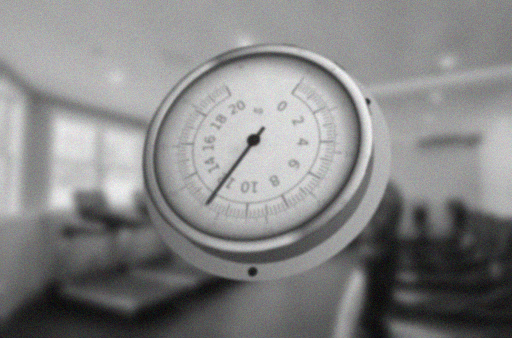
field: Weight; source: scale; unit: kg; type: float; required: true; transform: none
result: 12 kg
